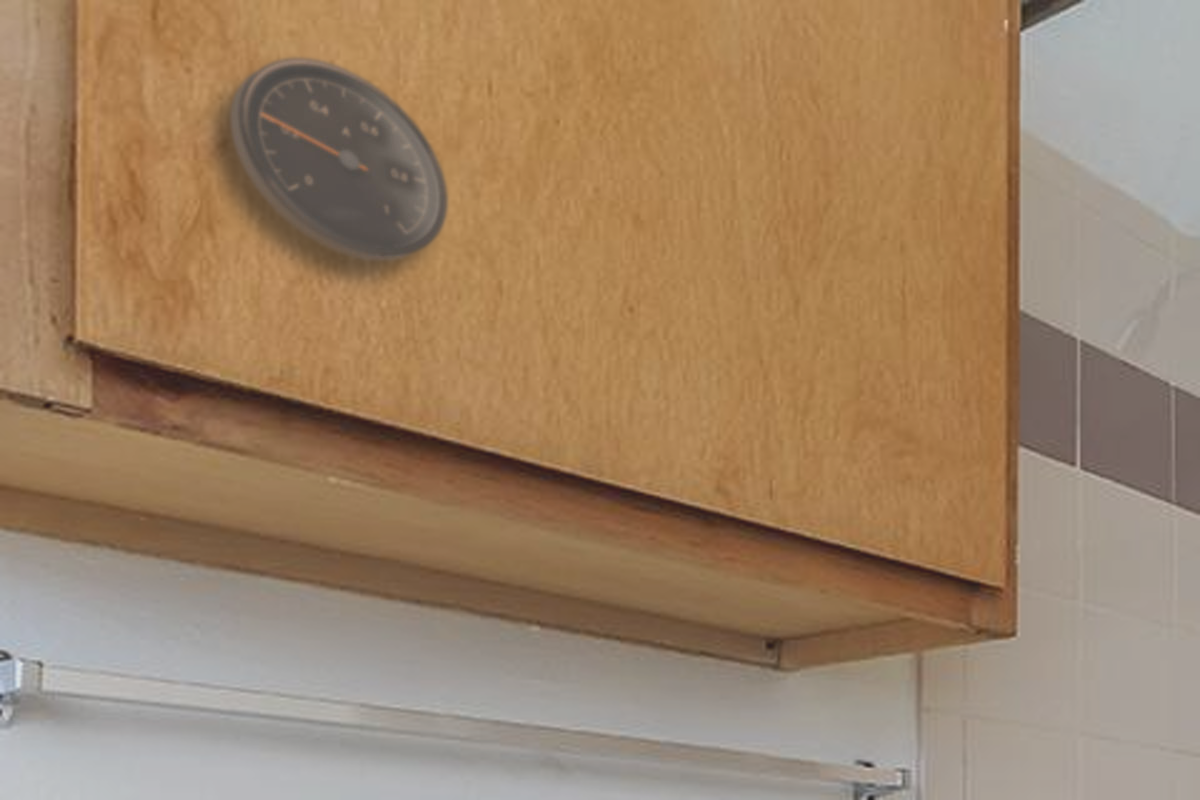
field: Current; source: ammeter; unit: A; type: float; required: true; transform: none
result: 0.2 A
